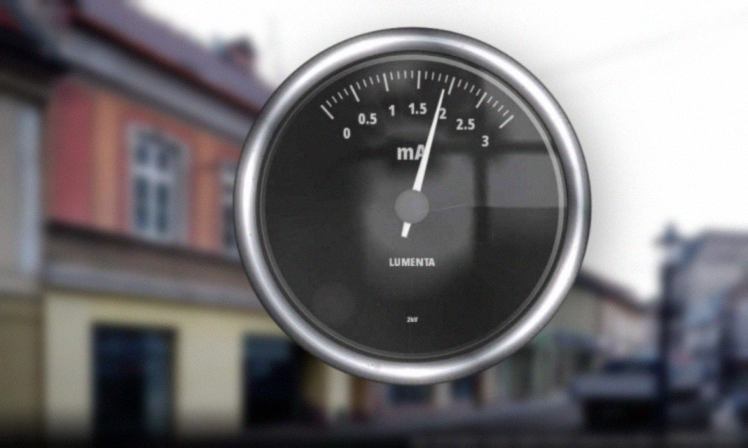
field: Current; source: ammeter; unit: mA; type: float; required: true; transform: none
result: 1.9 mA
